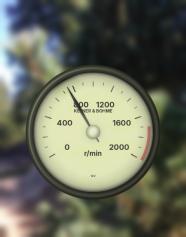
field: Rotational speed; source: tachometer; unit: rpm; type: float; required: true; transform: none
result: 750 rpm
